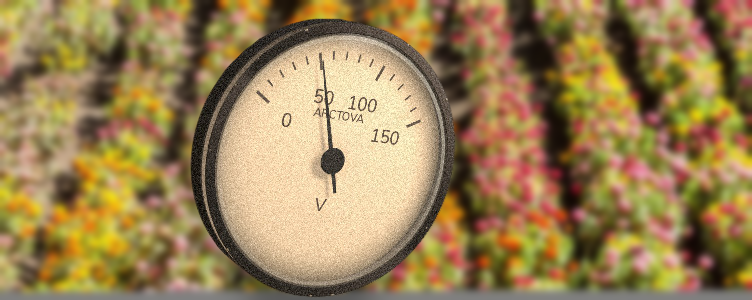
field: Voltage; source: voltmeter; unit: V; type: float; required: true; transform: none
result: 50 V
